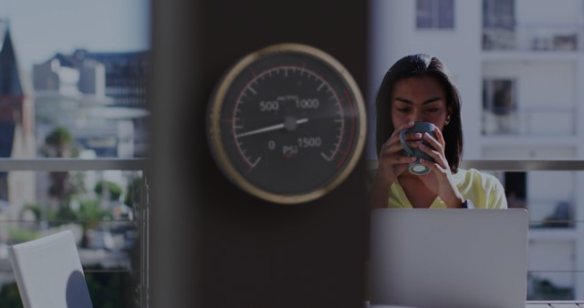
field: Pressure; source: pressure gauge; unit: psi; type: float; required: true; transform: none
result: 200 psi
